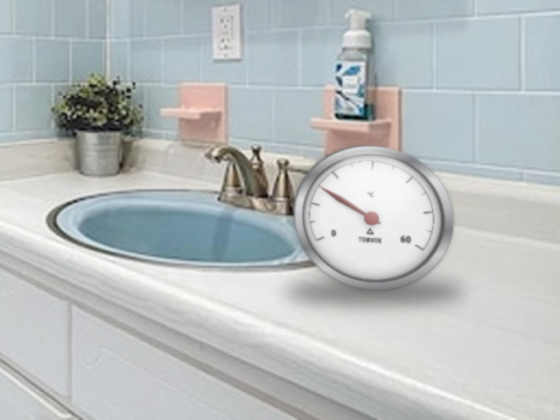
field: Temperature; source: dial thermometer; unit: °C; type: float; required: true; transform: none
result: 15 °C
